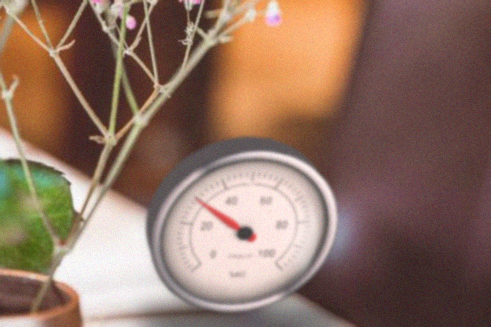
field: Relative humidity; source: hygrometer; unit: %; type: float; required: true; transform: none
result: 30 %
